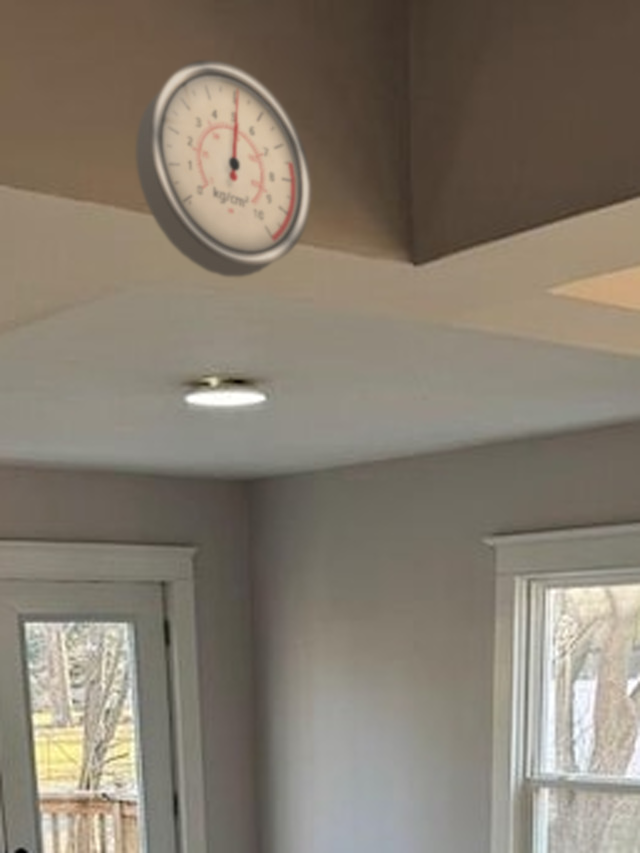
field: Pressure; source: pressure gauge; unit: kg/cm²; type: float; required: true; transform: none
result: 5 kg/cm²
